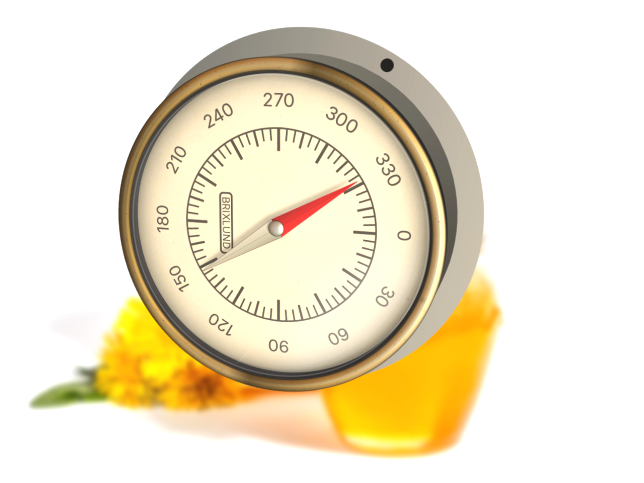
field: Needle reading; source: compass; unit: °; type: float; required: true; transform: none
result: 327.5 °
